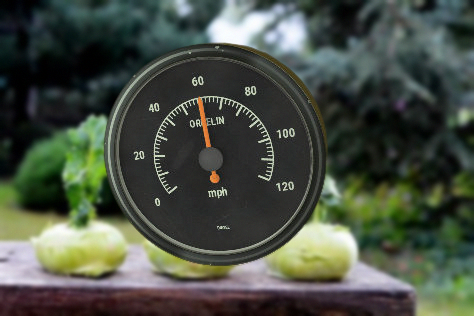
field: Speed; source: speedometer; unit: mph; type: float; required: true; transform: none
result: 60 mph
